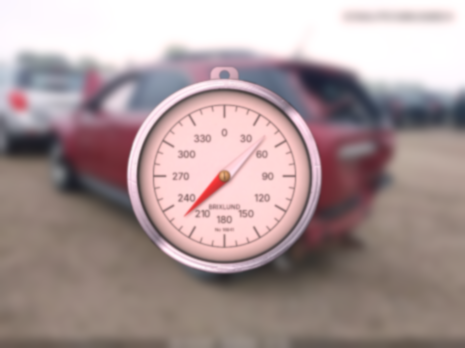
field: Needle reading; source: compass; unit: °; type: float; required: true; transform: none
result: 225 °
